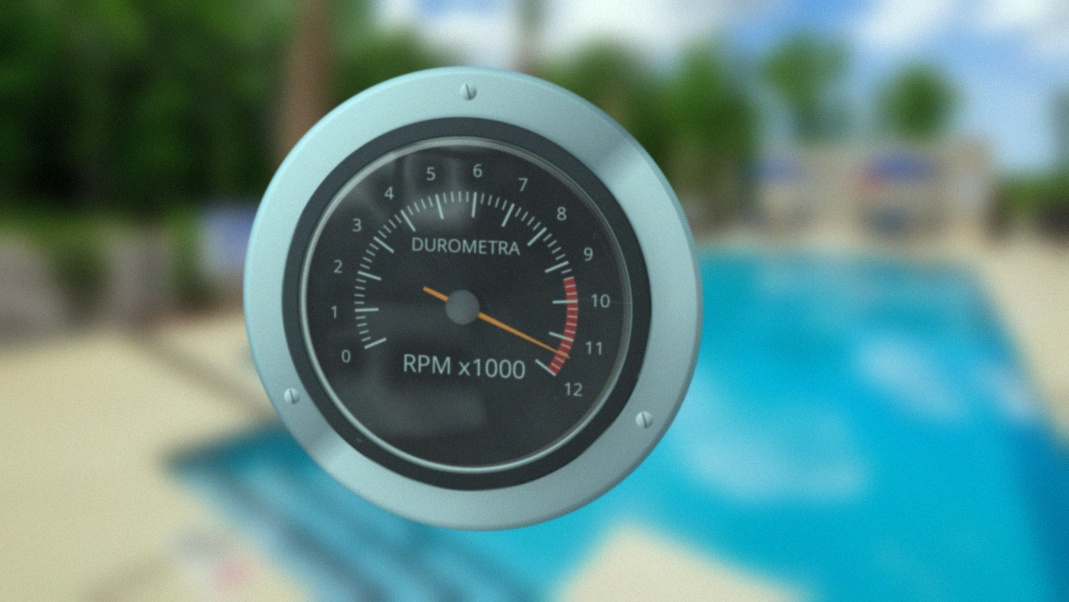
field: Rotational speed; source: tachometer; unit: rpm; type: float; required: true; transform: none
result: 11400 rpm
